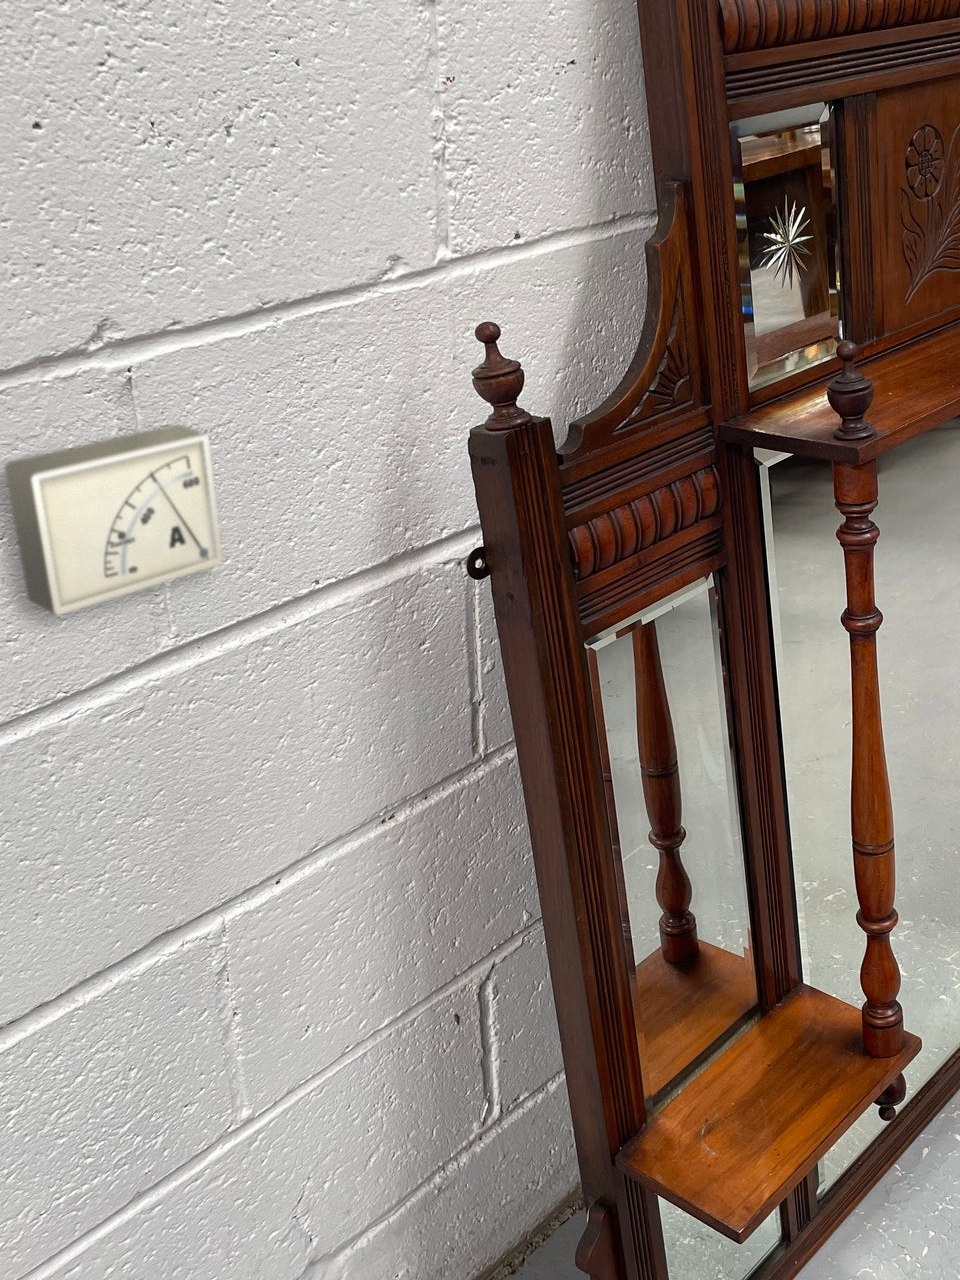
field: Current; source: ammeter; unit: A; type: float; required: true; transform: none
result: 500 A
